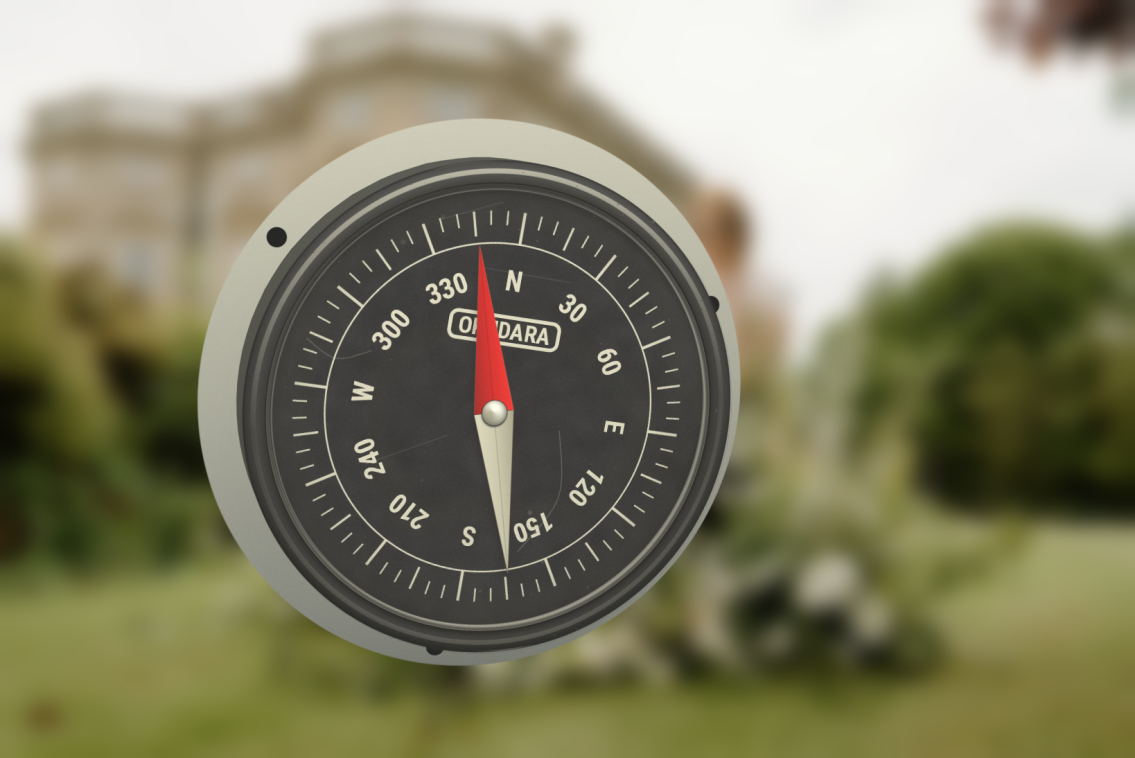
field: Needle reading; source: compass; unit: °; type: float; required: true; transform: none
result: 345 °
